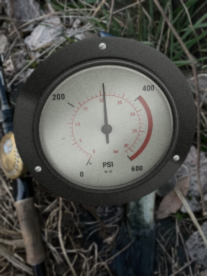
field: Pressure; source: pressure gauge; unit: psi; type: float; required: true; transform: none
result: 300 psi
